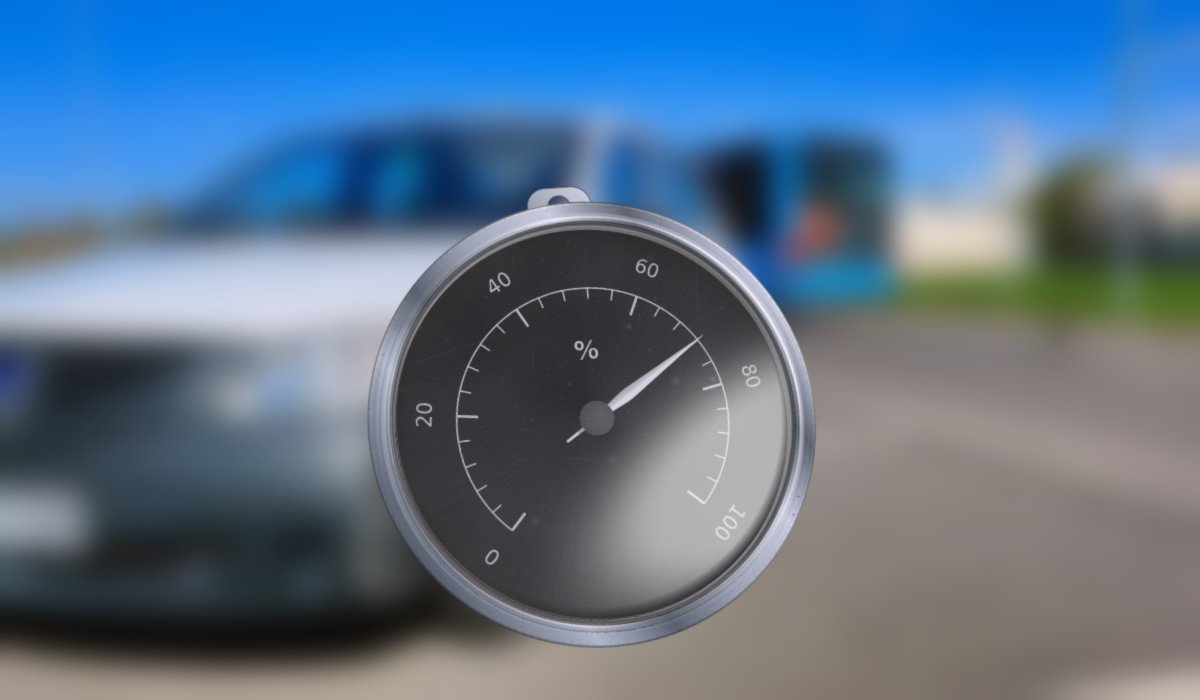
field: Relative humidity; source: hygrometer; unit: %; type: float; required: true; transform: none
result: 72 %
